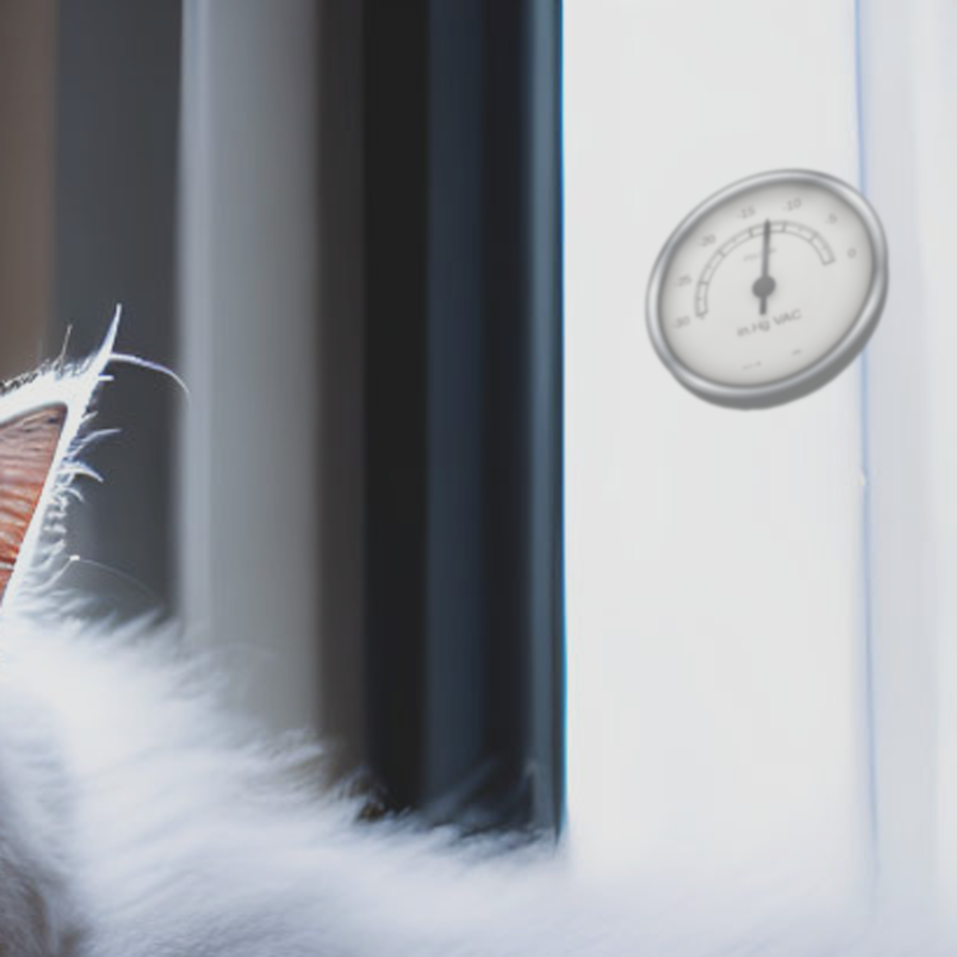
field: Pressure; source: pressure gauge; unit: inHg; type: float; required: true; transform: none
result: -12.5 inHg
